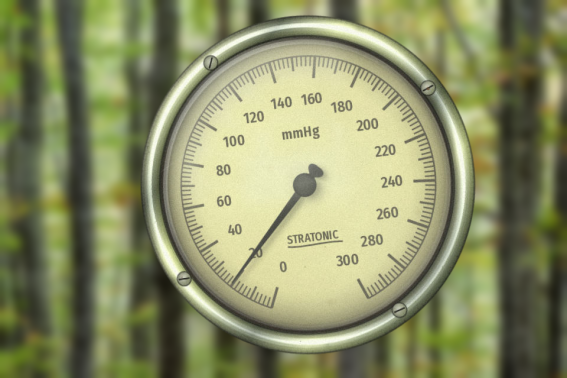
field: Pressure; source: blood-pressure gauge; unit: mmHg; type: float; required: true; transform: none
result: 20 mmHg
